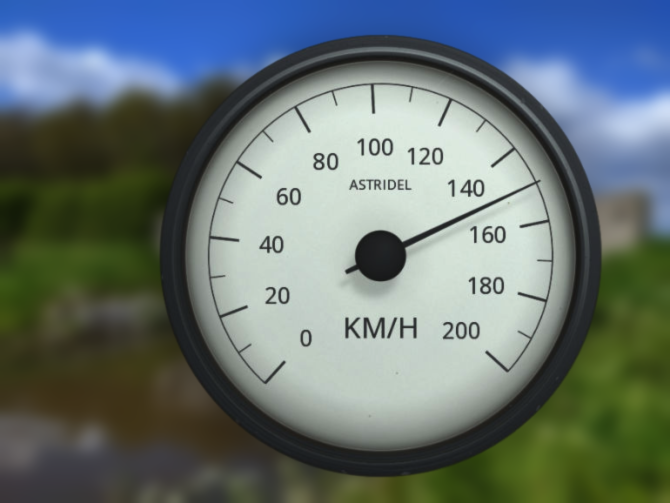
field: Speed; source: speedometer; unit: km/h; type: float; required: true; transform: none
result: 150 km/h
